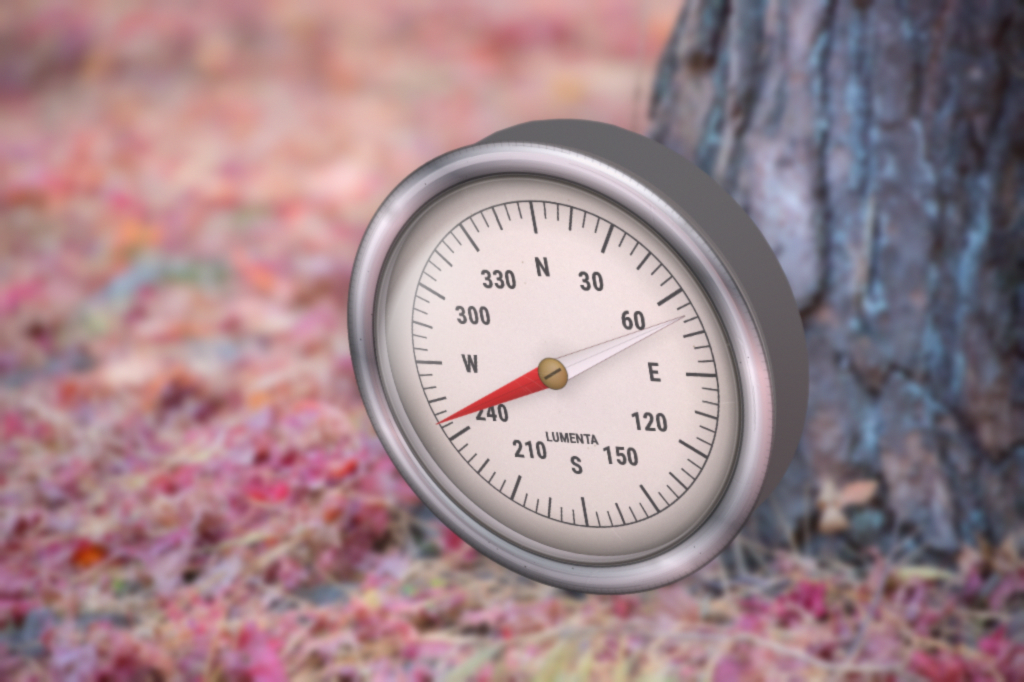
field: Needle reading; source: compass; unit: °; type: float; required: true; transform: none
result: 247.5 °
